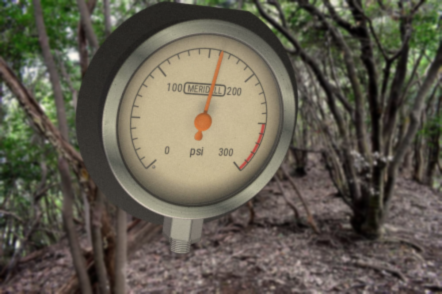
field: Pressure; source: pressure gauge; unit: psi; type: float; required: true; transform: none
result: 160 psi
